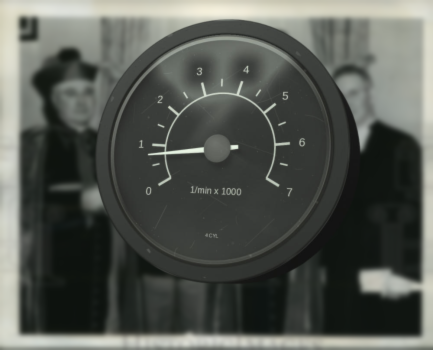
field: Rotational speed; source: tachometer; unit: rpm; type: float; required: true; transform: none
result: 750 rpm
